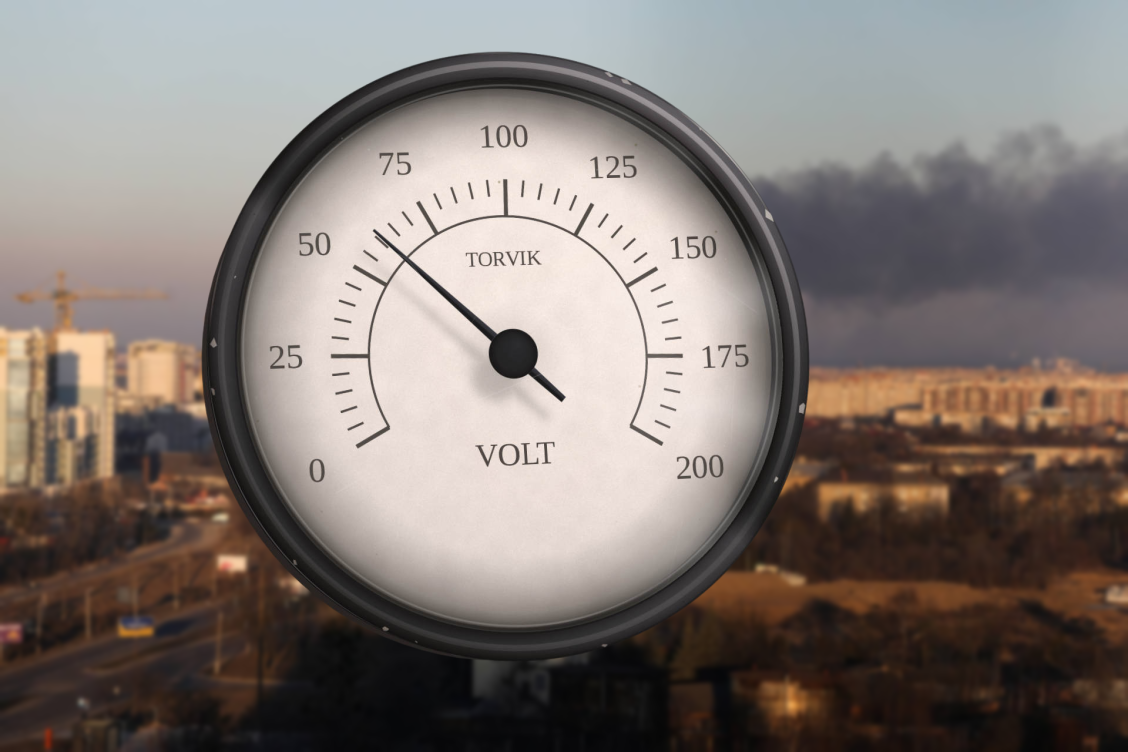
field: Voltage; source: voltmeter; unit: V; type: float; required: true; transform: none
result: 60 V
